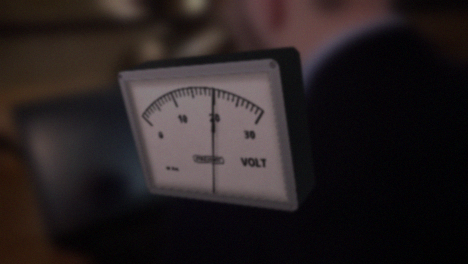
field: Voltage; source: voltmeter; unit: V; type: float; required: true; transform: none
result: 20 V
